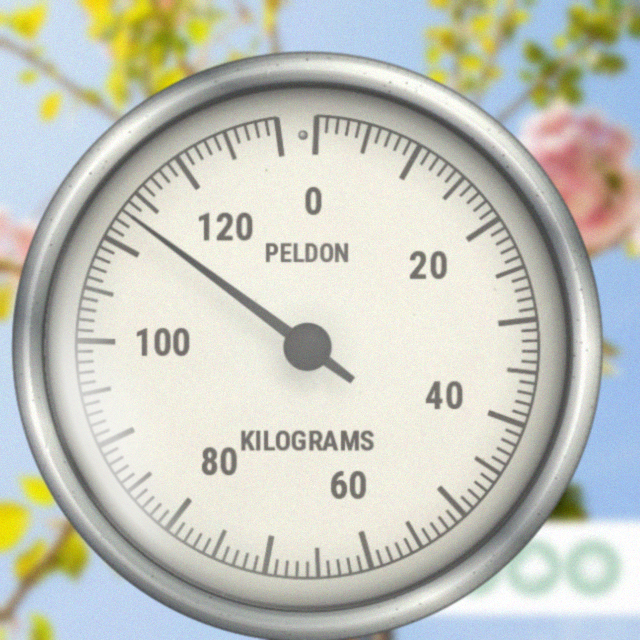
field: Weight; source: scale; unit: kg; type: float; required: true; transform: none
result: 113 kg
